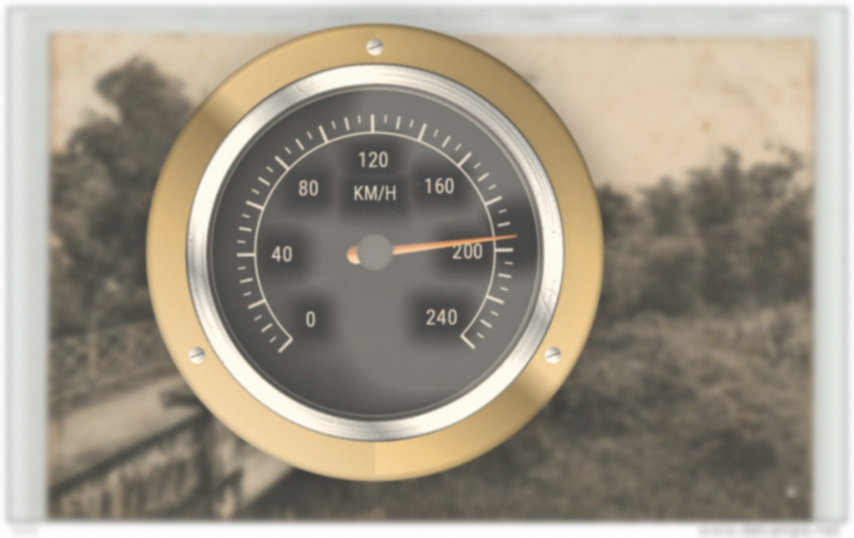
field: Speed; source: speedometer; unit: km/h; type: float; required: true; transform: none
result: 195 km/h
